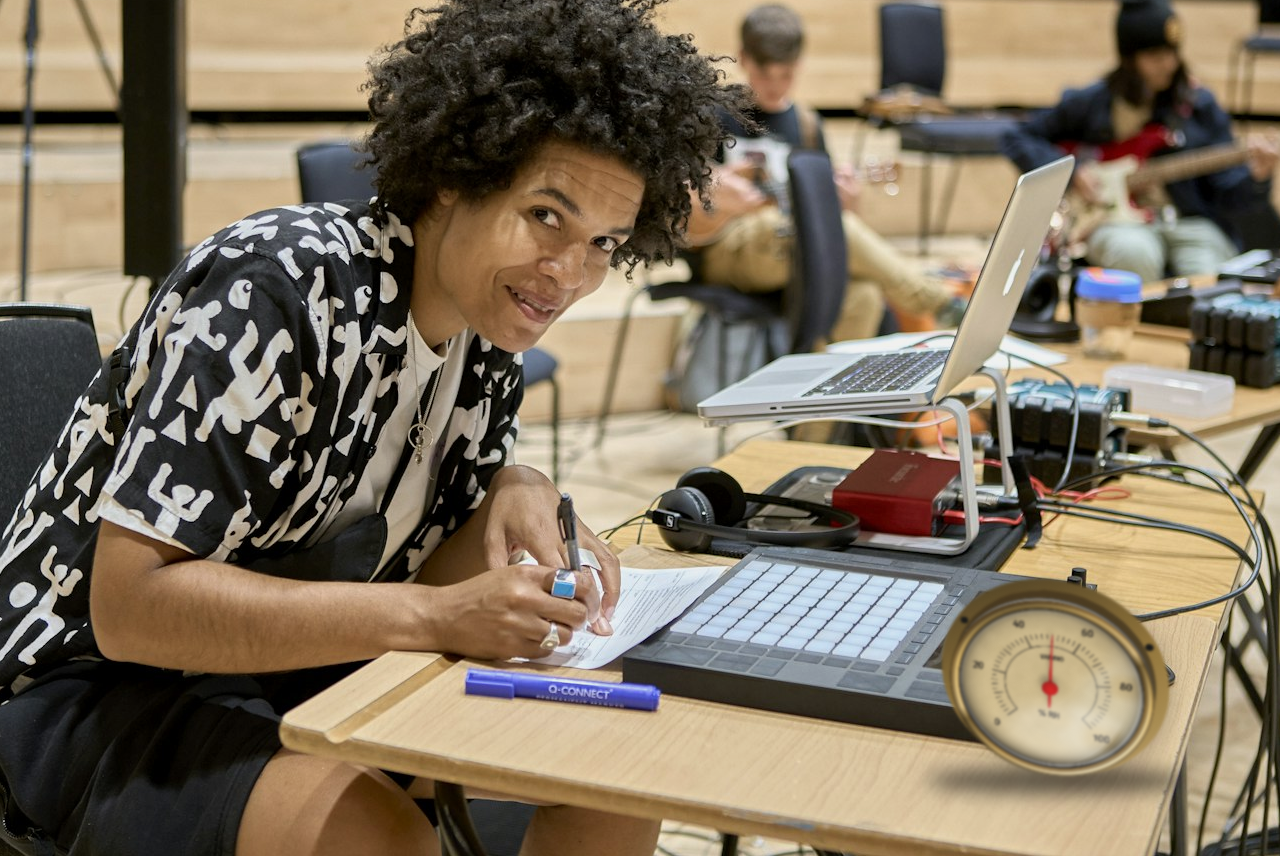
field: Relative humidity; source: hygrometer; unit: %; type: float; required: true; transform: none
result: 50 %
